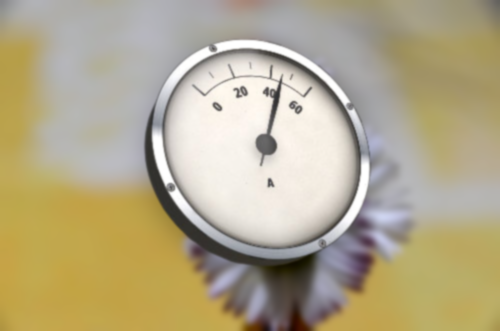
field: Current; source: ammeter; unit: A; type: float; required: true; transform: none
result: 45 A
